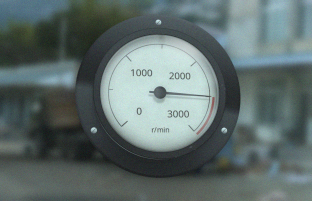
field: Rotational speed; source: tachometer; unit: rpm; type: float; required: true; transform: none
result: 2500 rpm
